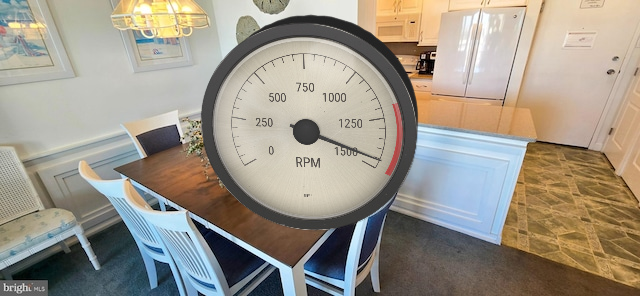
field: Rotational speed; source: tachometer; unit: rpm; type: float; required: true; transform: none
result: 1450 rpm
